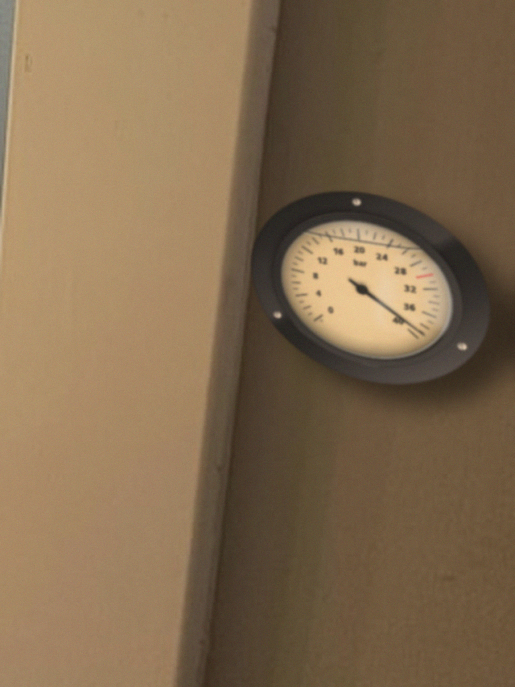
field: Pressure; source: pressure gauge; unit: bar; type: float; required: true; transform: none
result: 39 bar
